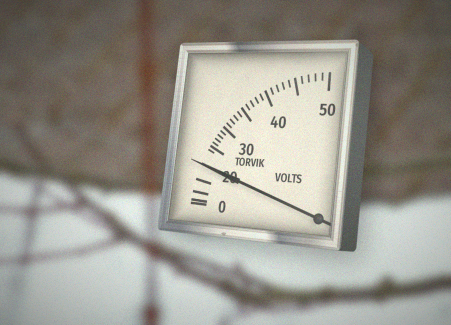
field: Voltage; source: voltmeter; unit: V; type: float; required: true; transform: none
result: 20 V
